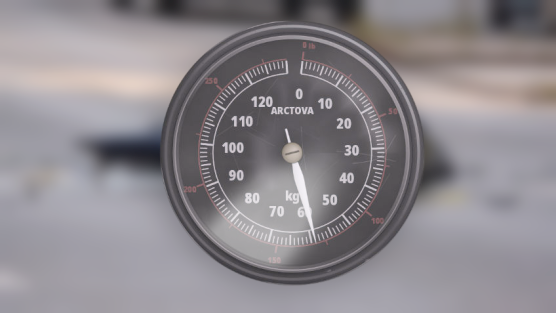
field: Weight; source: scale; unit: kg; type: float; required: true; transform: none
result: 59 kg
